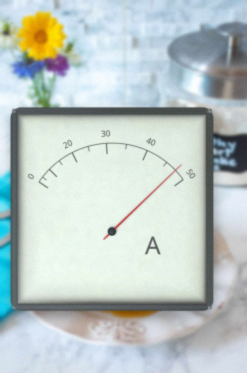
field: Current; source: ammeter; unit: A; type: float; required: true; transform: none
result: 47.5 A
